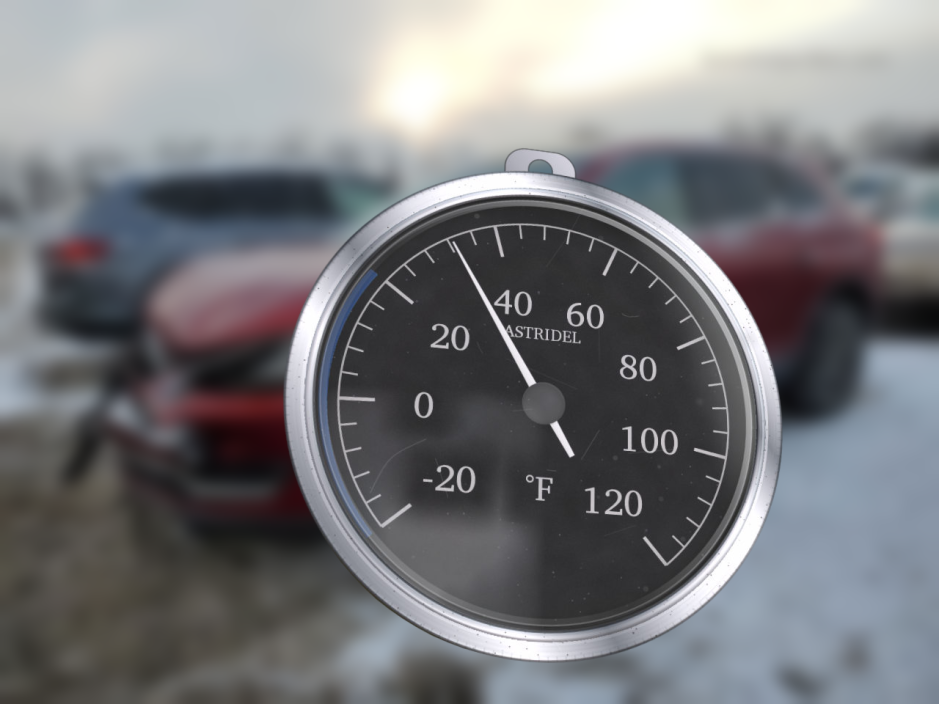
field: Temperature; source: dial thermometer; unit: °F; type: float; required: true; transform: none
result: 32 °F
